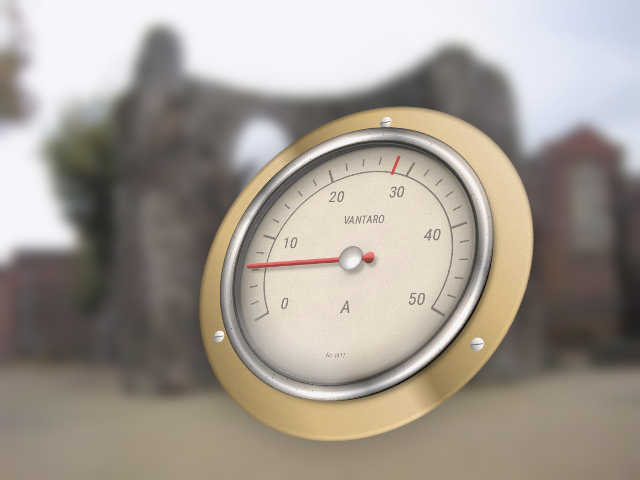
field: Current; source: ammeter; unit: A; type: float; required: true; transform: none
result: 6 A
